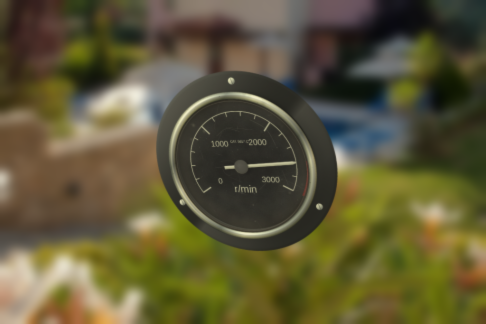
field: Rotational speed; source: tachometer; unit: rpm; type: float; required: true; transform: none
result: 2600 rpm
